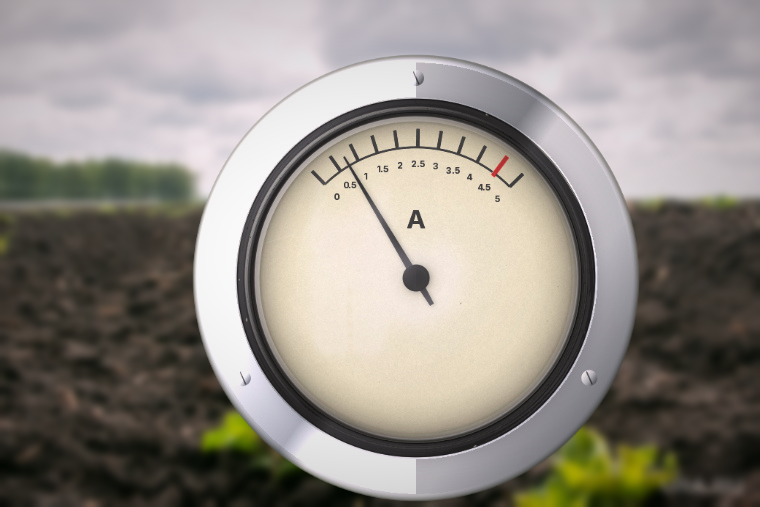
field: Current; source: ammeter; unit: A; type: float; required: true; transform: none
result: 0.75 A
